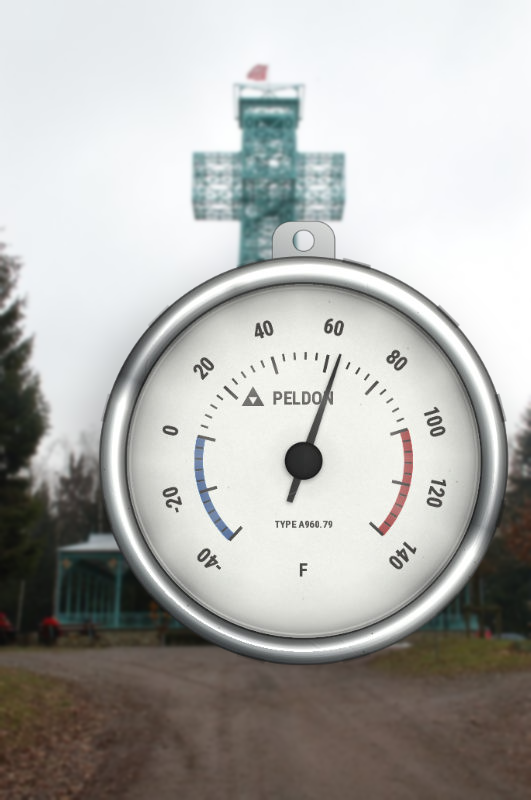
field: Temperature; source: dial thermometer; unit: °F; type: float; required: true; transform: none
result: 64 °F
